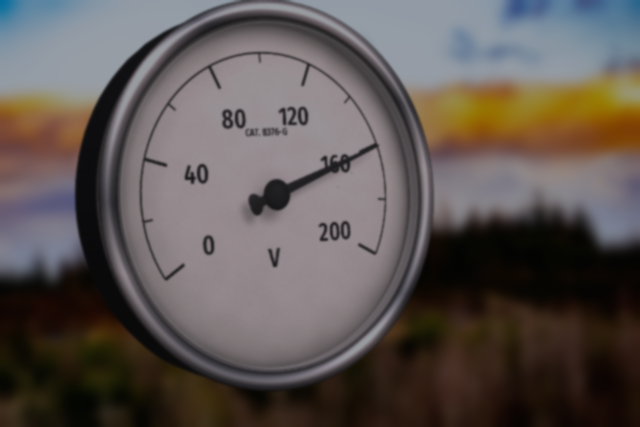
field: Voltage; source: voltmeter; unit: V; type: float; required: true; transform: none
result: 160 V
